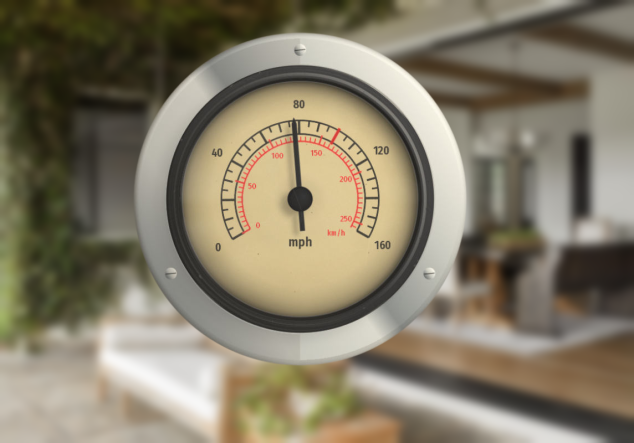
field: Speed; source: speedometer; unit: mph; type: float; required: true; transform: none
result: 77.5 mph
